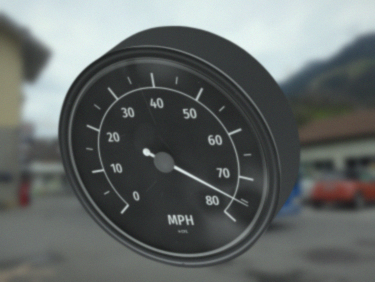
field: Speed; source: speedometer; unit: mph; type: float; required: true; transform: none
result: 75 mph
